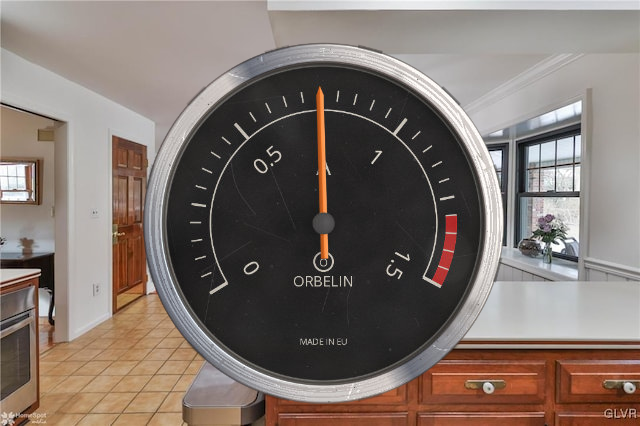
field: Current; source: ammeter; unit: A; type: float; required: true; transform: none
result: 0.75 A
